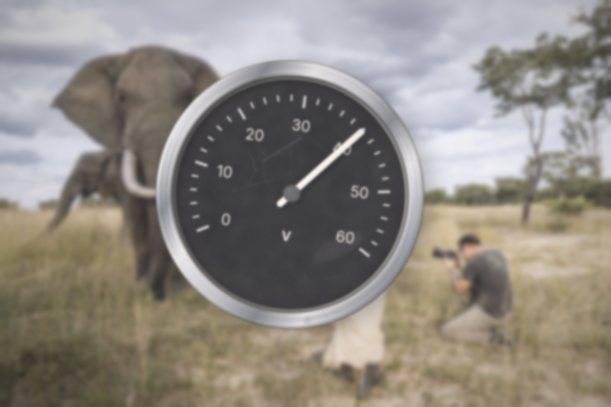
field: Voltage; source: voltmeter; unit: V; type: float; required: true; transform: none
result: 40 V
